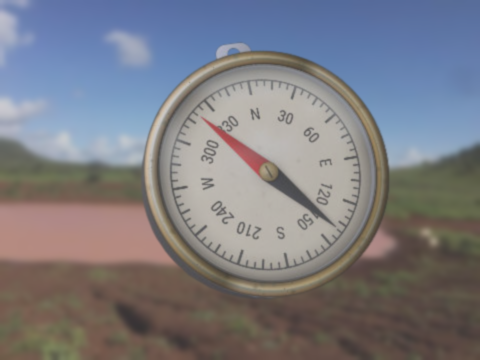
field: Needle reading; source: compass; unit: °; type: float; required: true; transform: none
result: 320 °
